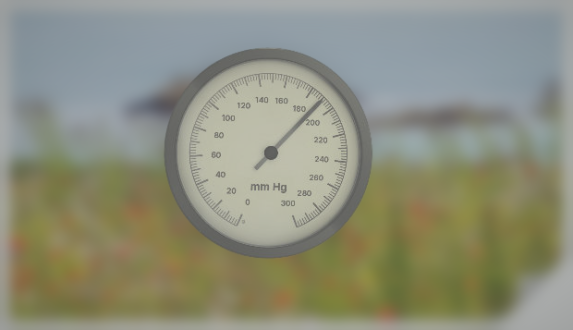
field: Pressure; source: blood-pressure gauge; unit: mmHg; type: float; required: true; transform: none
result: 190 mmHg
